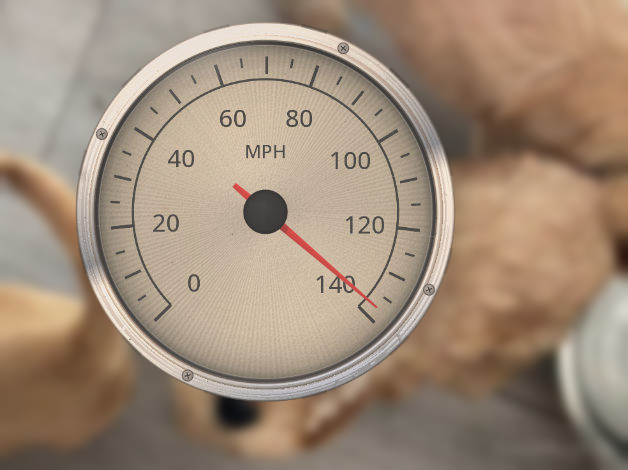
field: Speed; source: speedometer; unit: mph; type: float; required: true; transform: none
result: 137.5 mph
